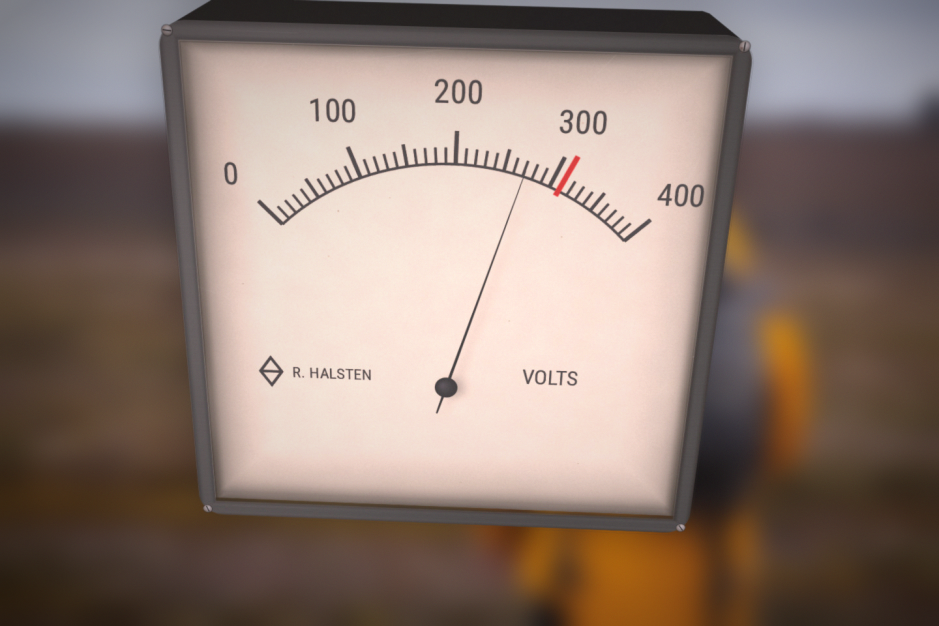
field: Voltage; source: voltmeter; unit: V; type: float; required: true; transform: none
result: 270 V
